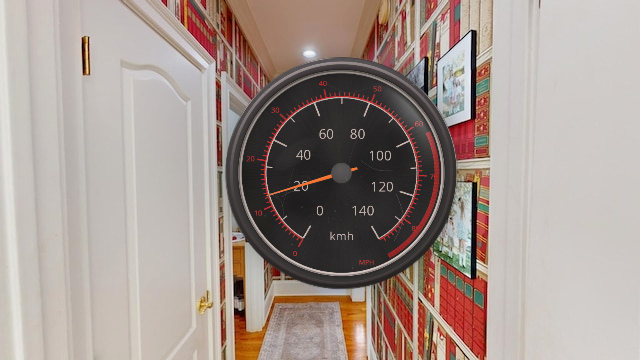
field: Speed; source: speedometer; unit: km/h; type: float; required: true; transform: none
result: 20 km/h
